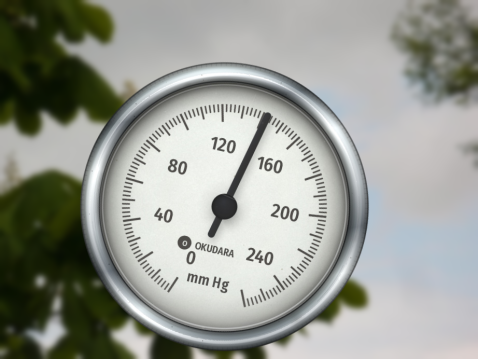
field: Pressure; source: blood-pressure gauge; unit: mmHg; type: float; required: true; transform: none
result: 142 mmHg
